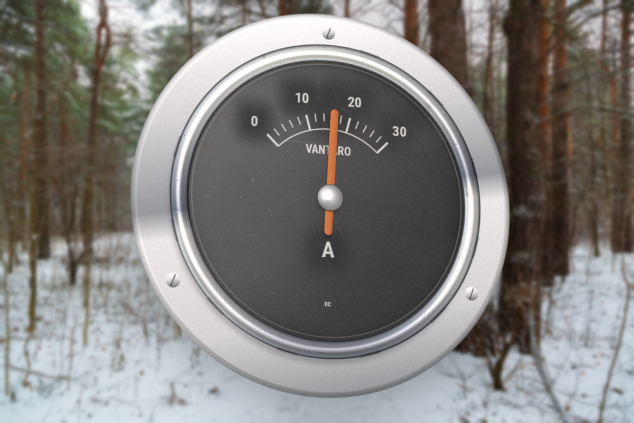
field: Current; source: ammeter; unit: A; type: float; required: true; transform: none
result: 16 A
